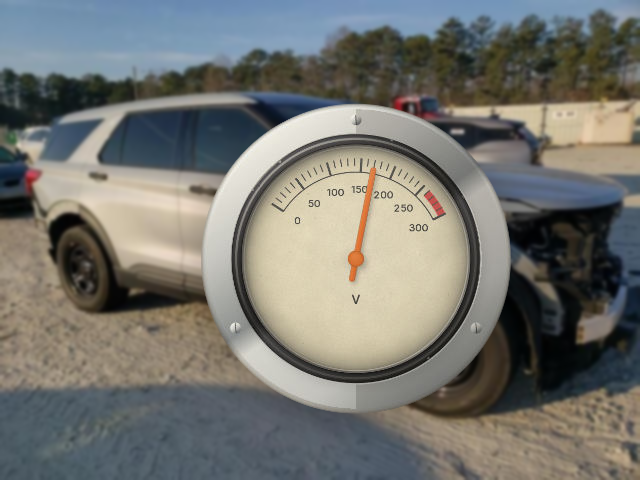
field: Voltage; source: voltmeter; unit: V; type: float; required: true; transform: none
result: 170 V
